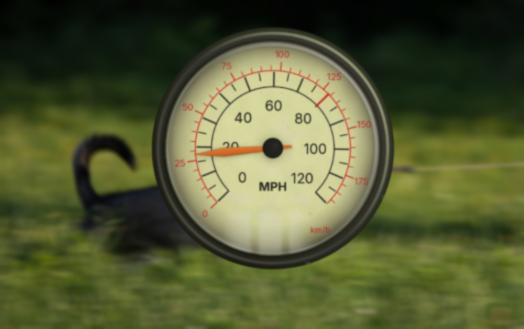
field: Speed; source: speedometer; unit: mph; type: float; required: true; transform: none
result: 17.5 mph
